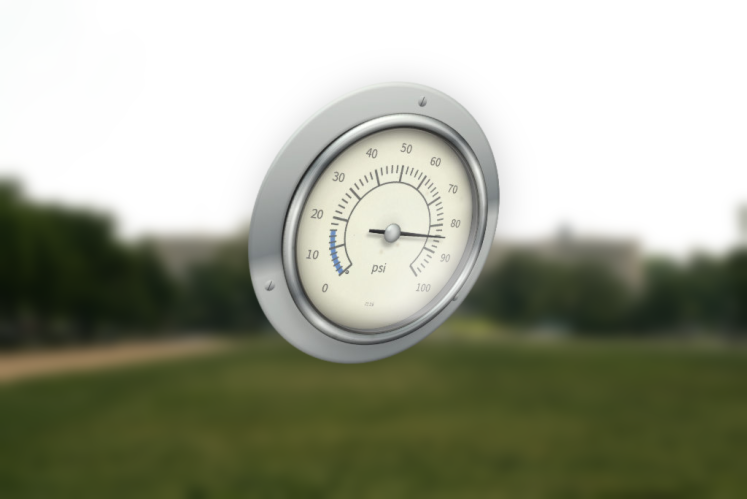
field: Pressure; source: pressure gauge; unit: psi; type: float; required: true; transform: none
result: 84 psi
